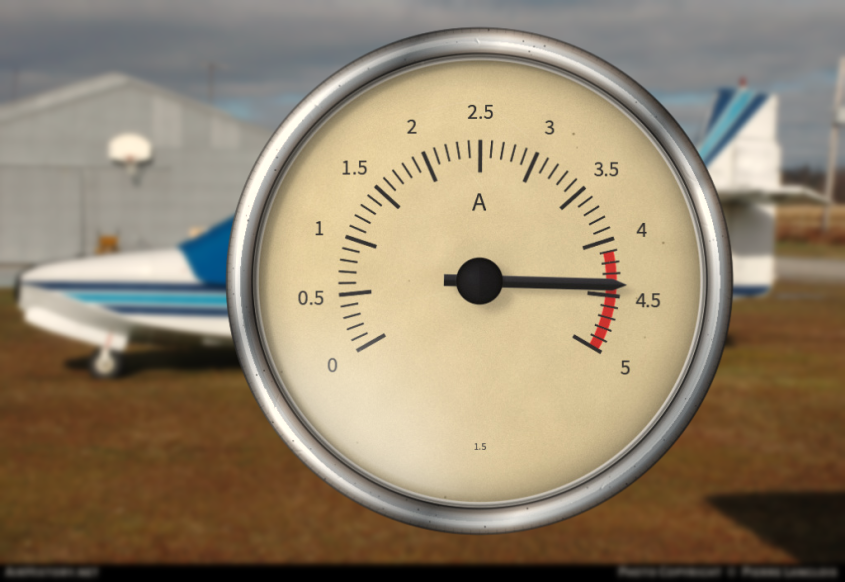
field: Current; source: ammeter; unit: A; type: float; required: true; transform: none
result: 4.4 A
